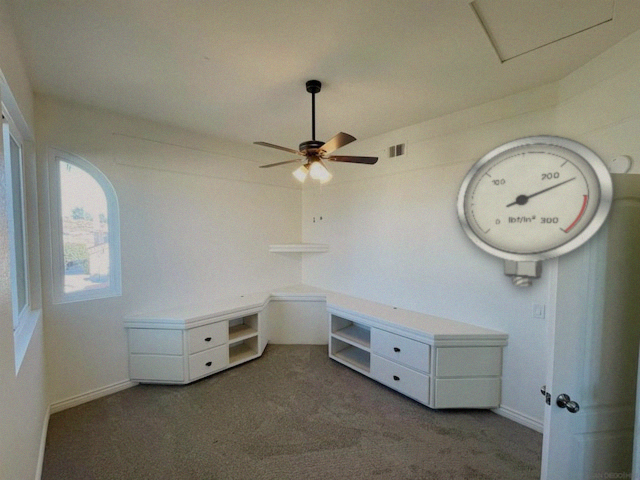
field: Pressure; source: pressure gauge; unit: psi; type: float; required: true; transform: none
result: 225 psi
